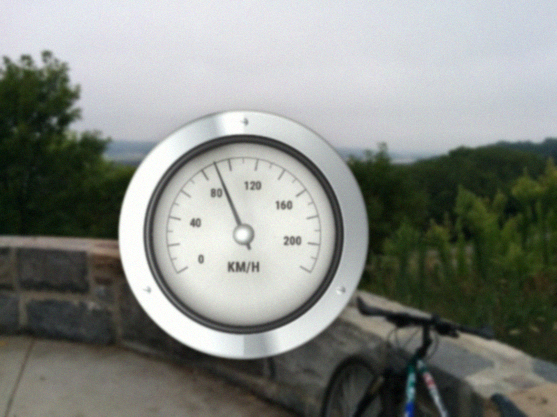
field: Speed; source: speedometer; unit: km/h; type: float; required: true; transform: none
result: 90 km/h
